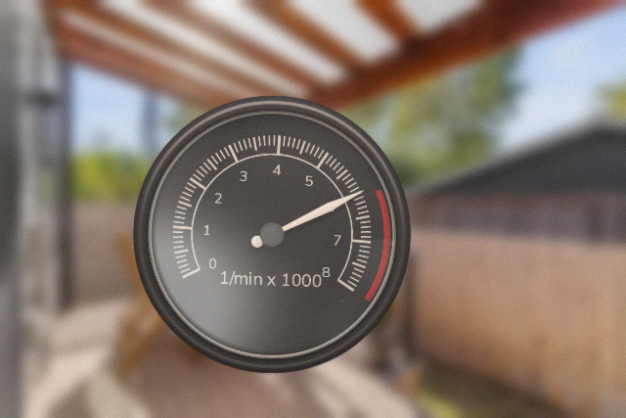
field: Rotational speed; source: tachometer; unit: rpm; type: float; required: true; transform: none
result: 6000 rpm
